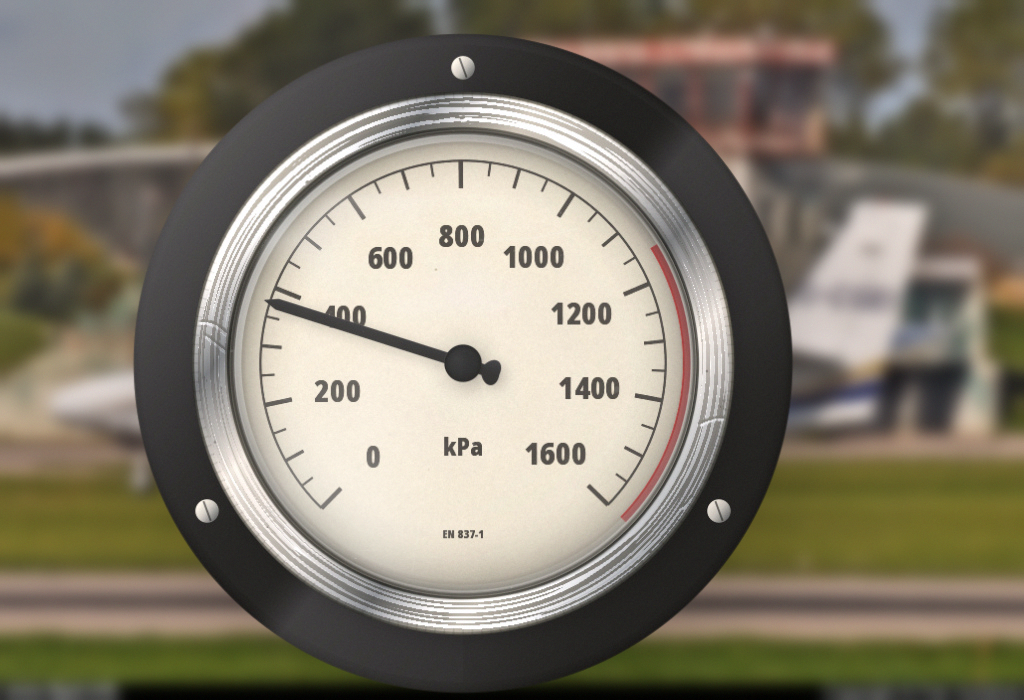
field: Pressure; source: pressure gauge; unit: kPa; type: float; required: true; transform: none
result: 375 kPa
